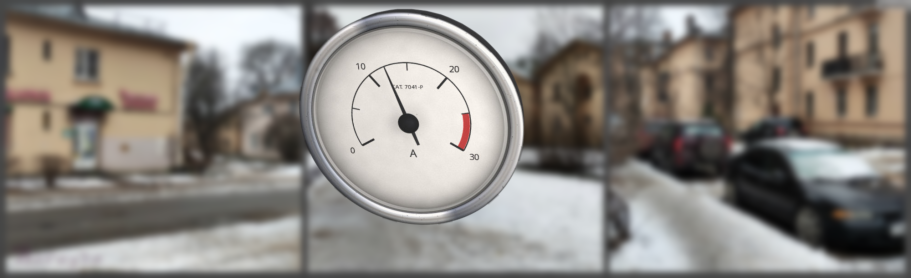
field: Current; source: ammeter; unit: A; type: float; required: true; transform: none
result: 12.5 A
